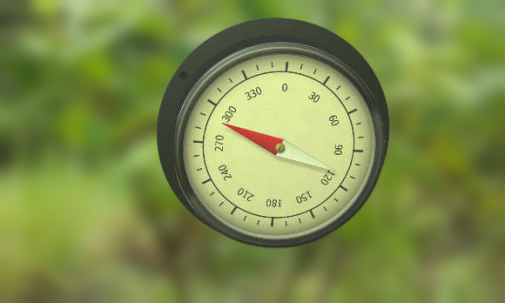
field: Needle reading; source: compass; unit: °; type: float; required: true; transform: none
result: 290 °
